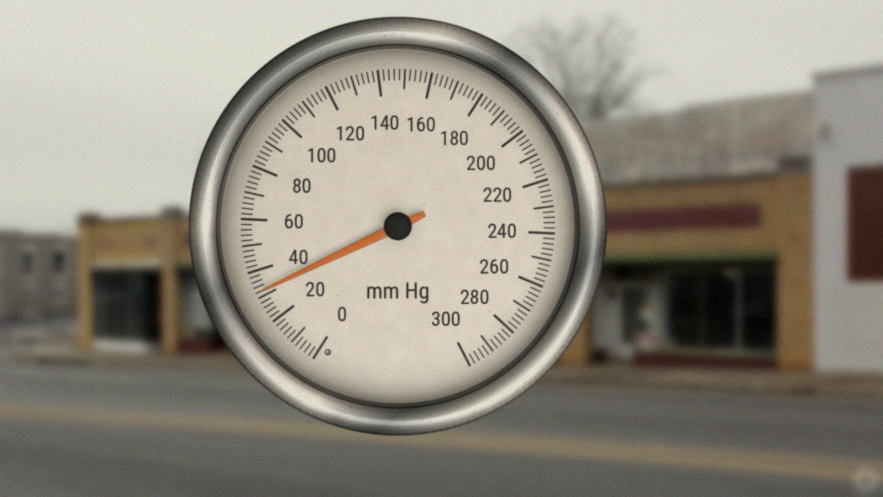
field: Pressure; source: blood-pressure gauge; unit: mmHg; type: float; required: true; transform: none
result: 32 mmHg
